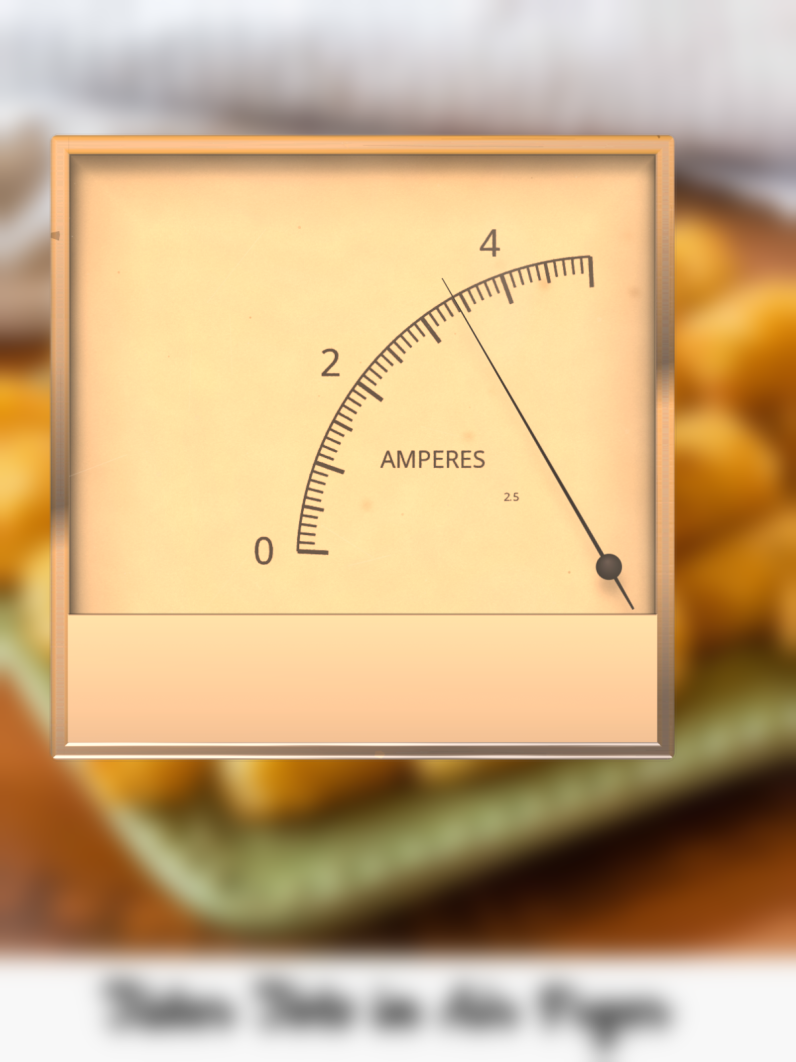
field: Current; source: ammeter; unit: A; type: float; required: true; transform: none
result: 3.4 A
